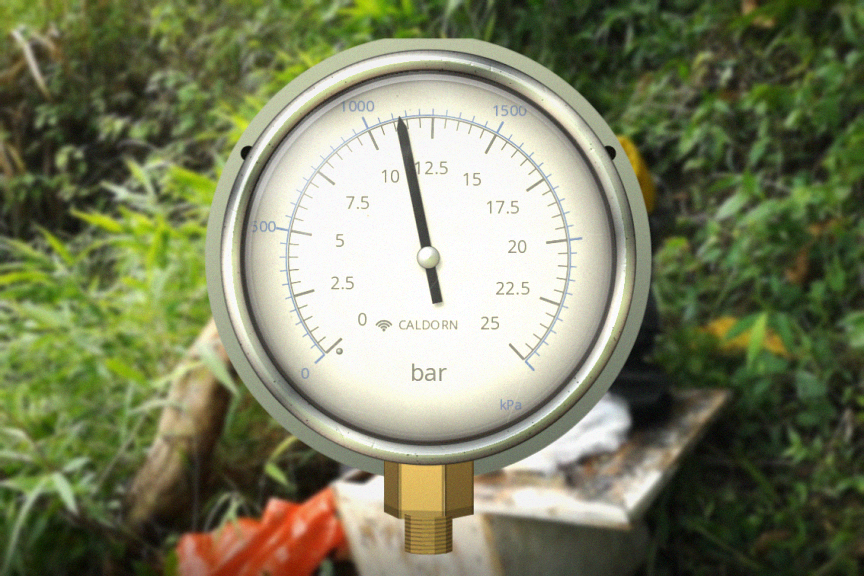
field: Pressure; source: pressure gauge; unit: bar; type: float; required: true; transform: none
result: 11.25 bar
